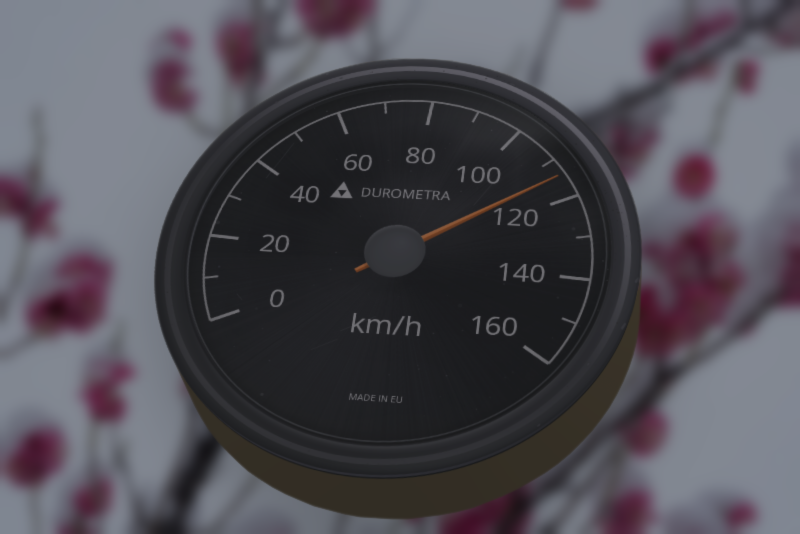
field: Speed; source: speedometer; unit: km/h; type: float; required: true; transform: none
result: 115 km/h
